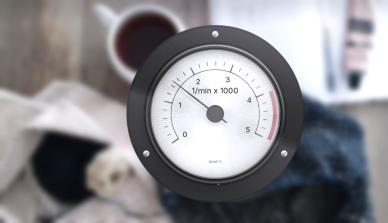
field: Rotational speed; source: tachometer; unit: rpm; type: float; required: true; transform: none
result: 1500 rpm
